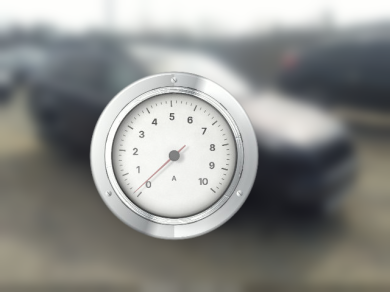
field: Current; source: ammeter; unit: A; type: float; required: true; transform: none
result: 0.2 A
